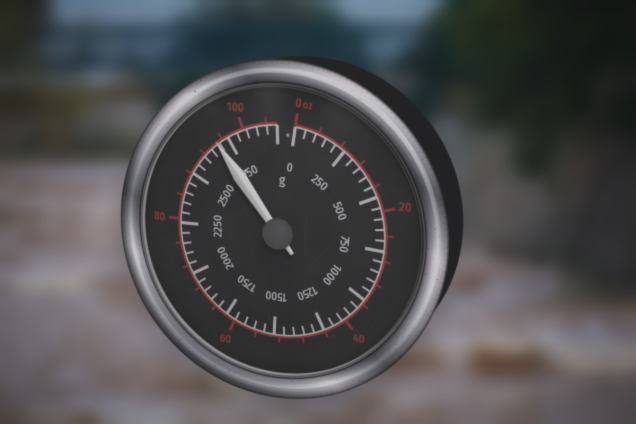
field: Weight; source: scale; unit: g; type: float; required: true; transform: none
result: 2700 g
